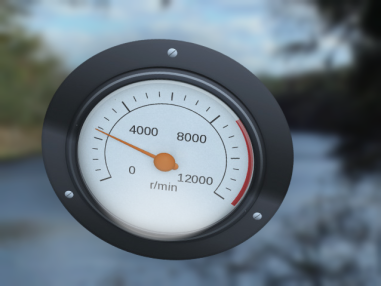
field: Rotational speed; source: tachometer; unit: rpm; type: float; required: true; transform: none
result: 2500 rpm
